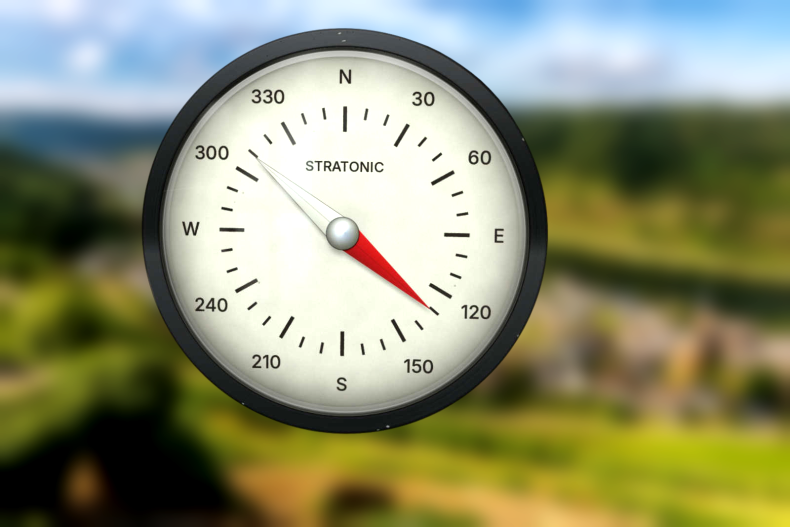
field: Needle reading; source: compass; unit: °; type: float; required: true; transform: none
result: 130 °
